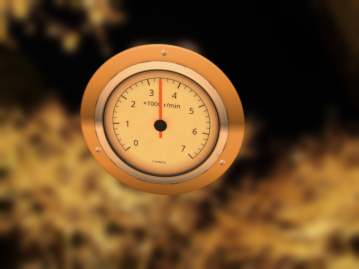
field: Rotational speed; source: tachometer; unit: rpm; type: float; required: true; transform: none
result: 3400 rpm
